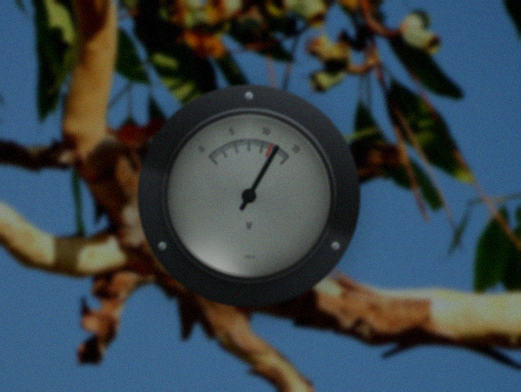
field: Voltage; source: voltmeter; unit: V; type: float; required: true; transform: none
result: 12.5 V
